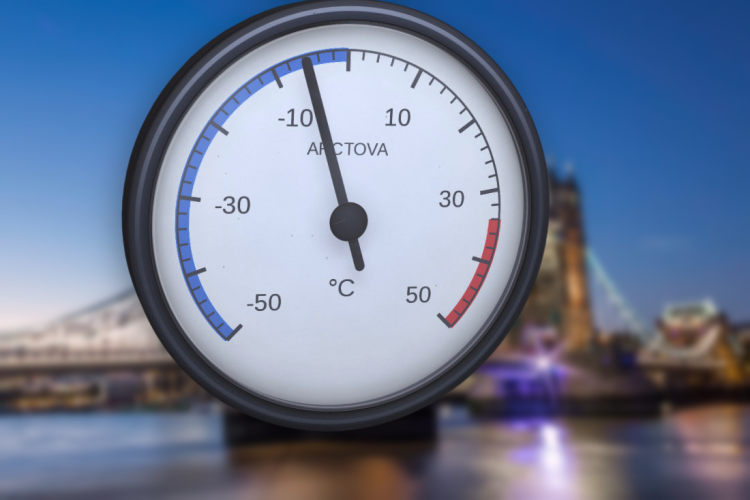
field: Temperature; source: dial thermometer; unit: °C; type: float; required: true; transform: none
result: -6 °C
